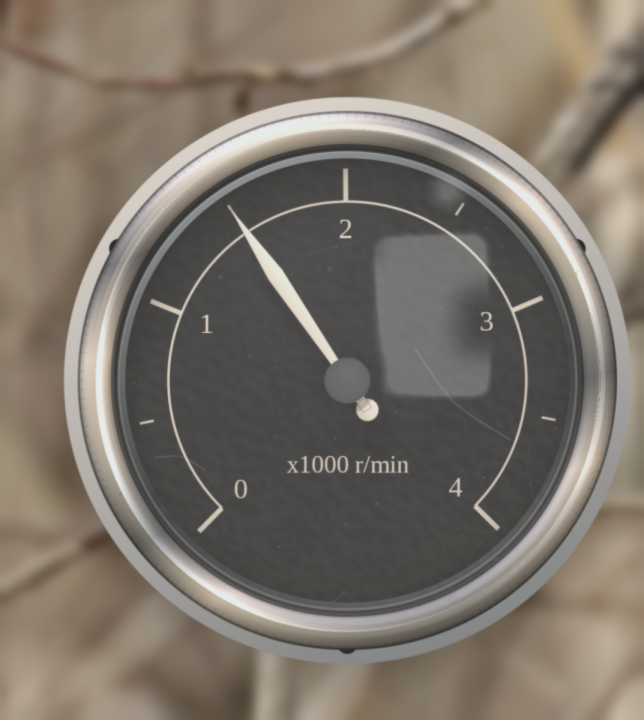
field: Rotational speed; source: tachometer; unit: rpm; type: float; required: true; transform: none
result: 1500 rpm
